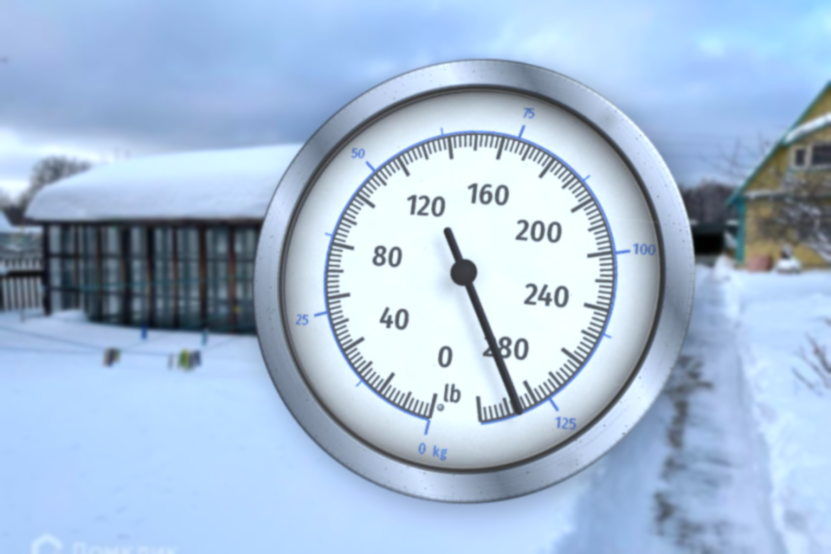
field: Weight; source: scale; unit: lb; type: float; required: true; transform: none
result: 286 lb
